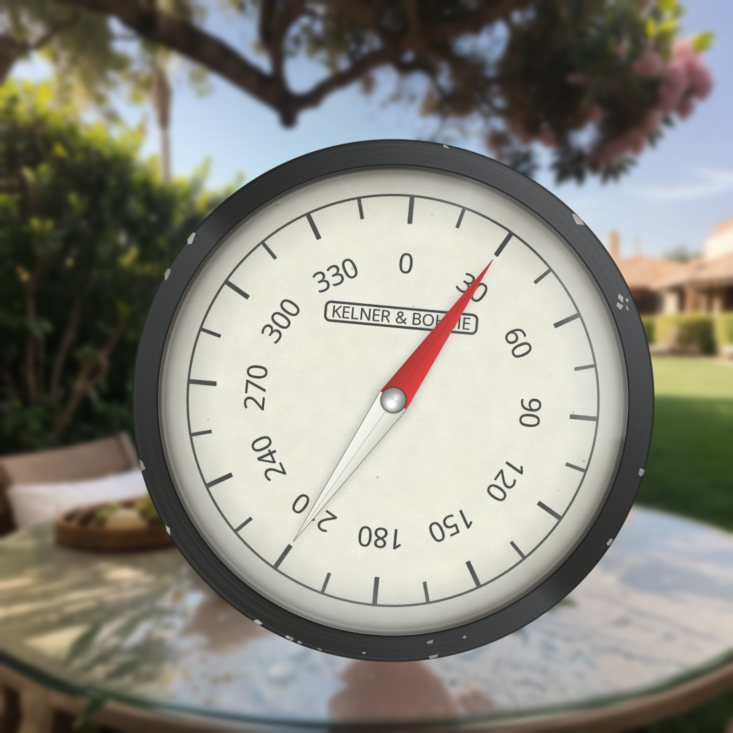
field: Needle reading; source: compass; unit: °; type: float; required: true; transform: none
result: 30 °
